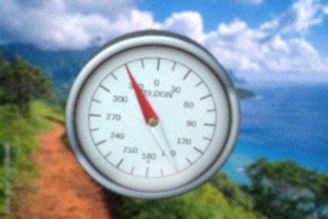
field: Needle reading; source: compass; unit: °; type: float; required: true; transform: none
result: 330 °
